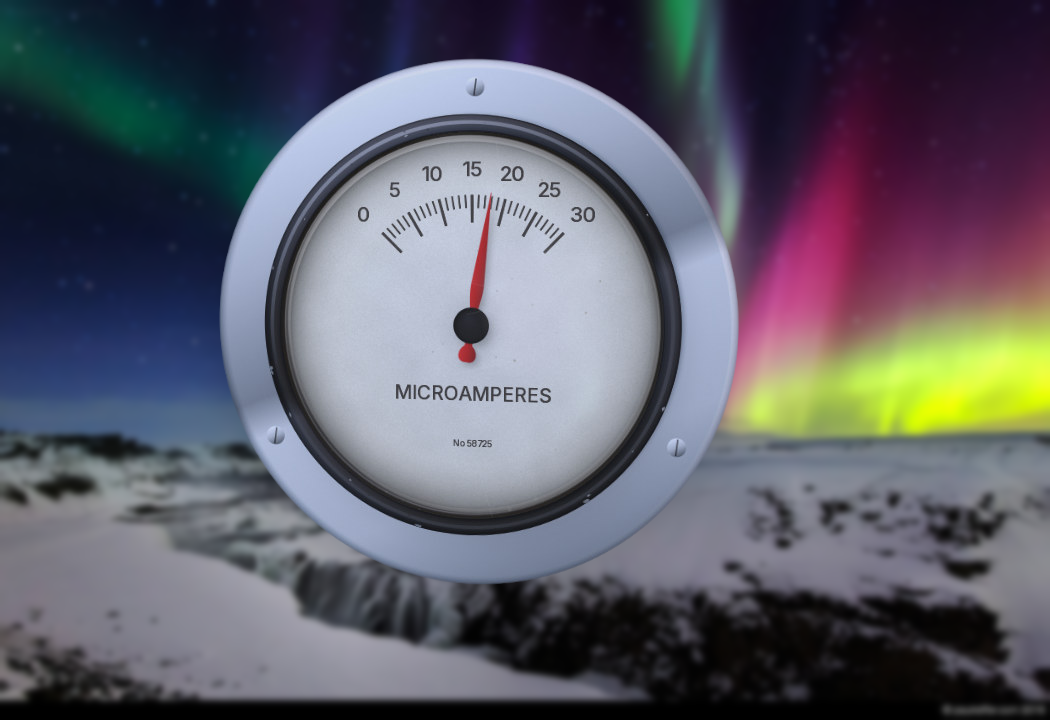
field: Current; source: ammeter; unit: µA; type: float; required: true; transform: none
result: 18 µA
